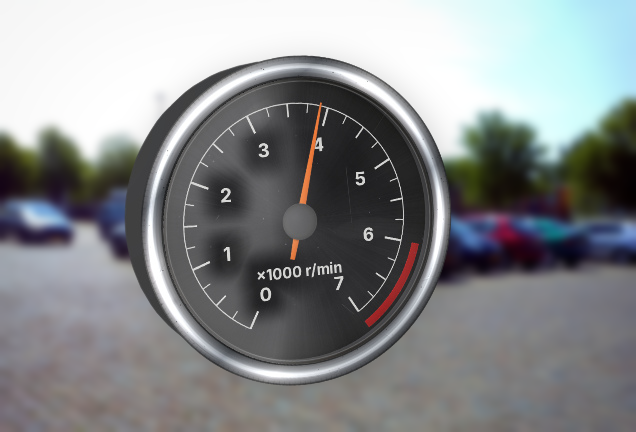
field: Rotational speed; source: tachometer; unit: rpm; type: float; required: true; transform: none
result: 3875 rpm
